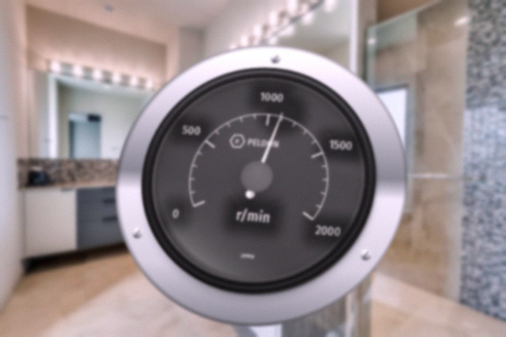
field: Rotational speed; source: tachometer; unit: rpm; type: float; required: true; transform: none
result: 1100 rpm
